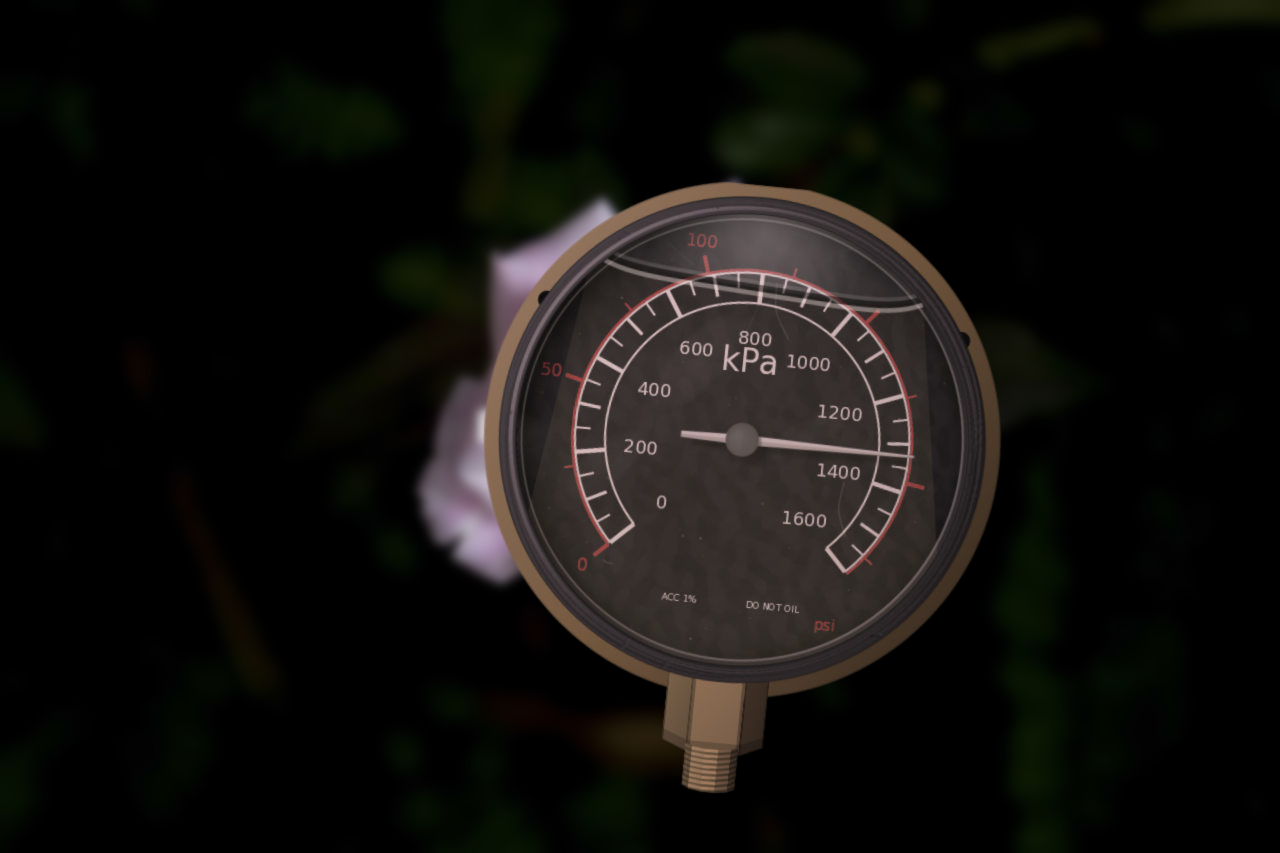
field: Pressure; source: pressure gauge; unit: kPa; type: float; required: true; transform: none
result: 1325 kPa
